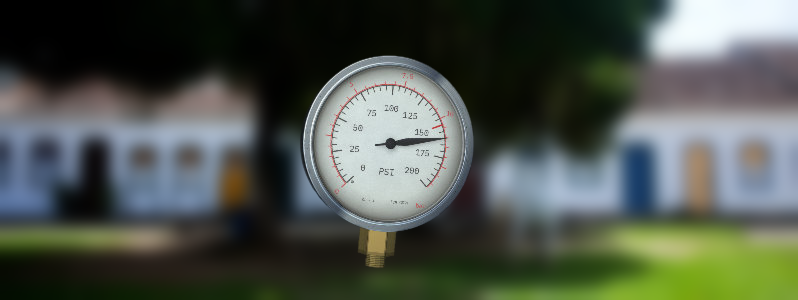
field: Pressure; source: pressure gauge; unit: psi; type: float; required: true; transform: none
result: 160 psi
